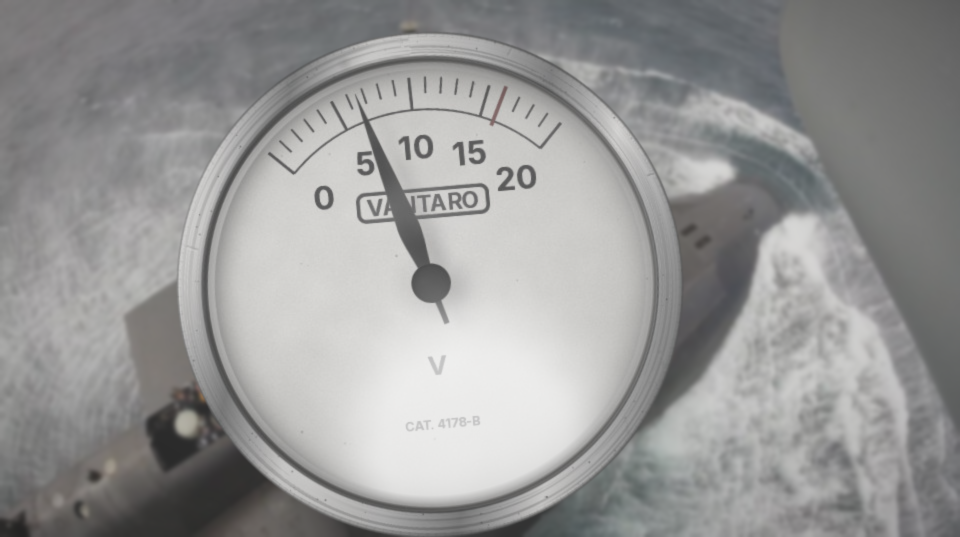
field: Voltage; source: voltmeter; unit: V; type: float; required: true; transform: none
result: 6.5 V
